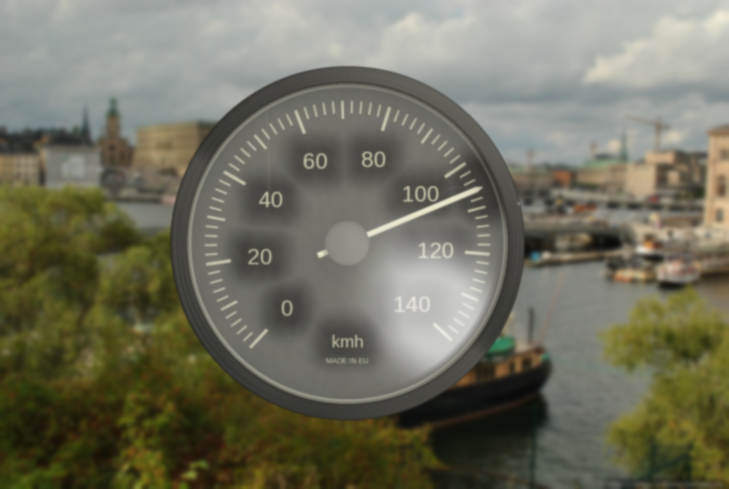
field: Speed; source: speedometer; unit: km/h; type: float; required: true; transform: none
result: 106 km/h
